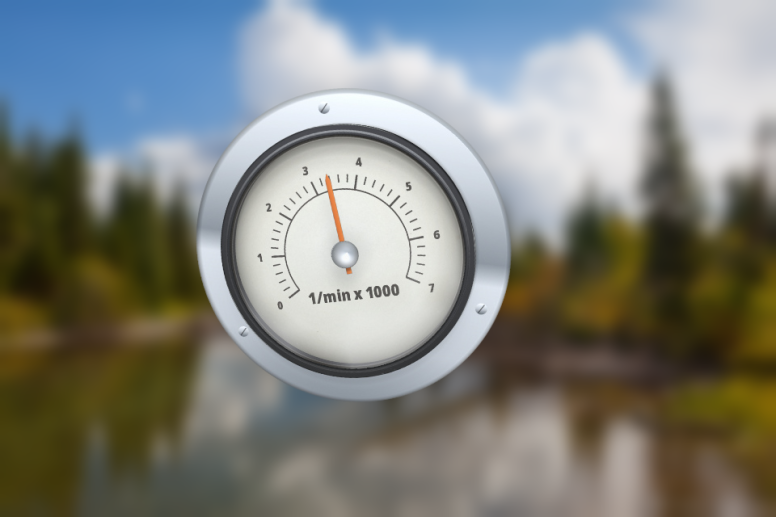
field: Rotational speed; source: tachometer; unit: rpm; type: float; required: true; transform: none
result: 3400 rpm
